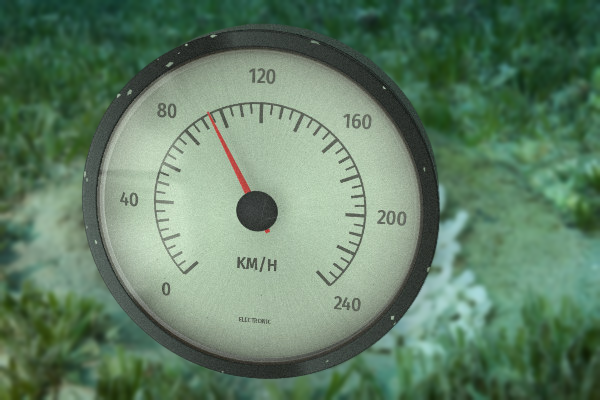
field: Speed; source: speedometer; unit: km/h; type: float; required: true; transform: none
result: 95 km/h
